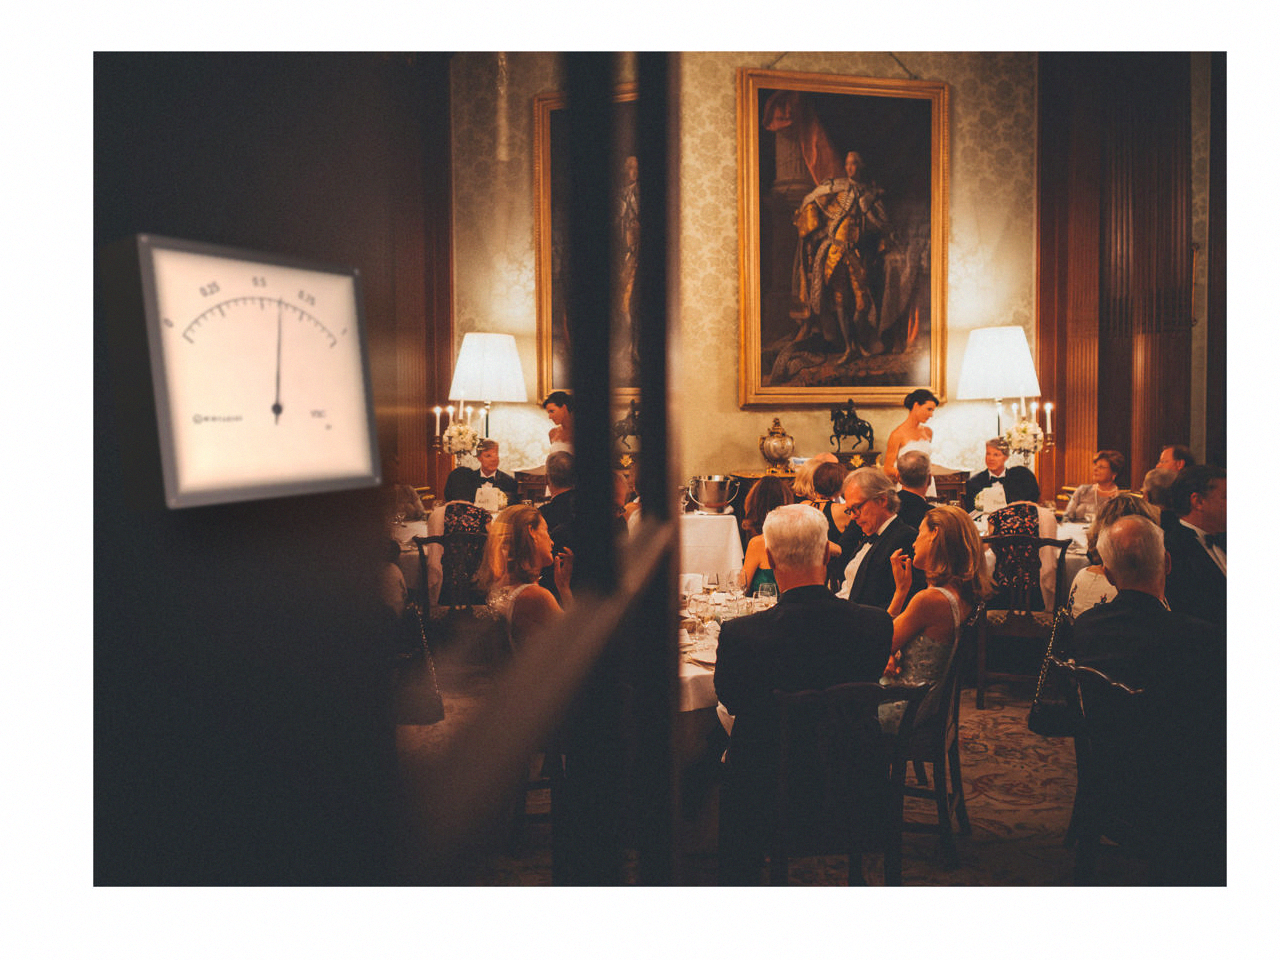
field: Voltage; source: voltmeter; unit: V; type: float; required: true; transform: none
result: 0.6 V
